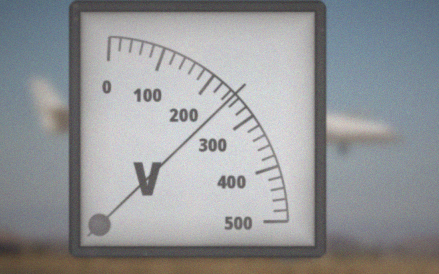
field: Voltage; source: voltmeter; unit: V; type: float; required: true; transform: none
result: 250 V
